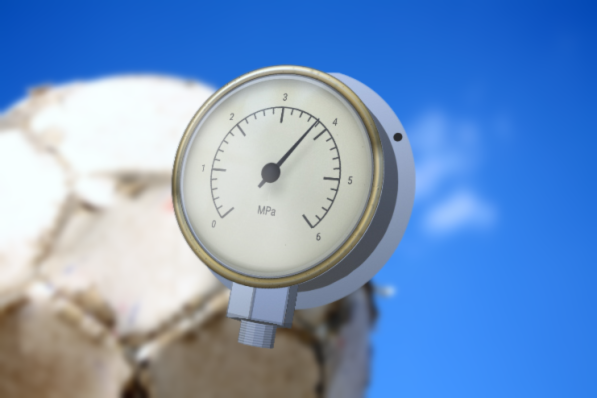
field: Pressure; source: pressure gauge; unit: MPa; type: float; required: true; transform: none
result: 3.8 MPa
